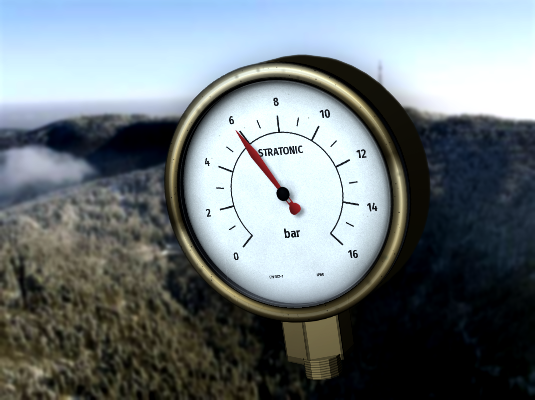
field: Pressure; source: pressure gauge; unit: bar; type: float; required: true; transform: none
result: 6 bar
